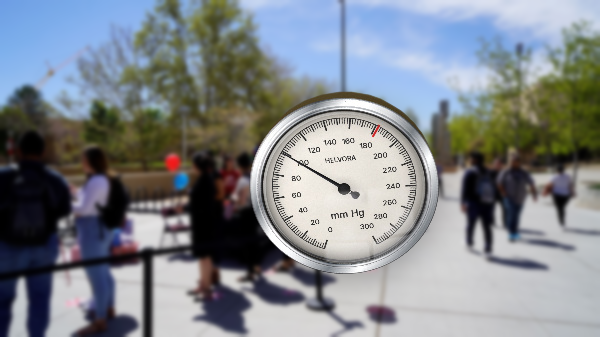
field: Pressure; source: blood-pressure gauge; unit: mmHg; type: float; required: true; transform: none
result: 100 mmHg
